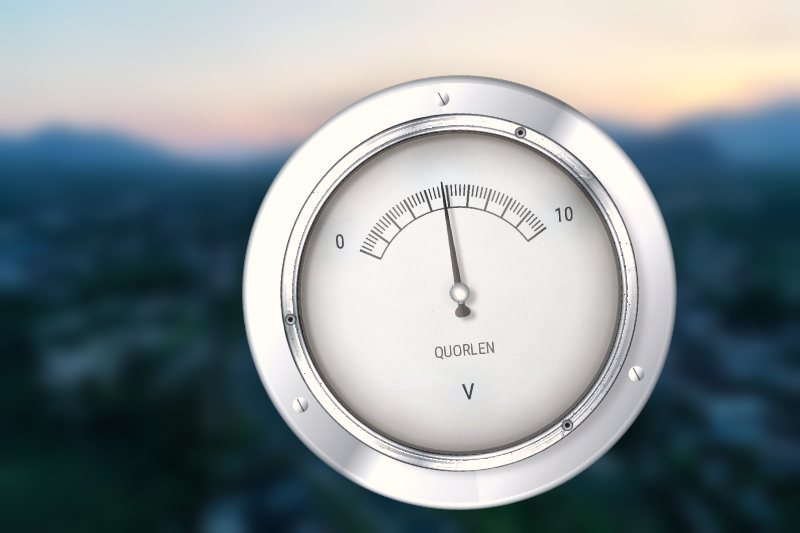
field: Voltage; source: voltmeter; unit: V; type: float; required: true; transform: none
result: 4.8 V
